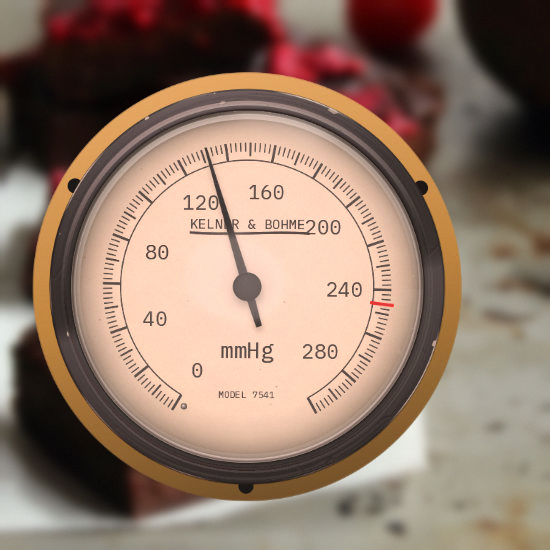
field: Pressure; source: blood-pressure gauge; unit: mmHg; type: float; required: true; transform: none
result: 132 mmHg
